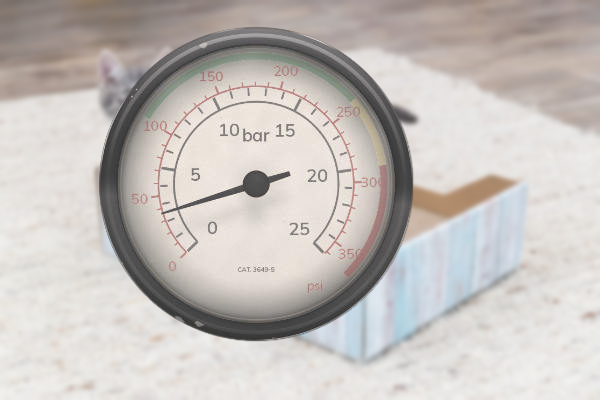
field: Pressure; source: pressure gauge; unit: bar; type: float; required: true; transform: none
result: 2.5 bar
